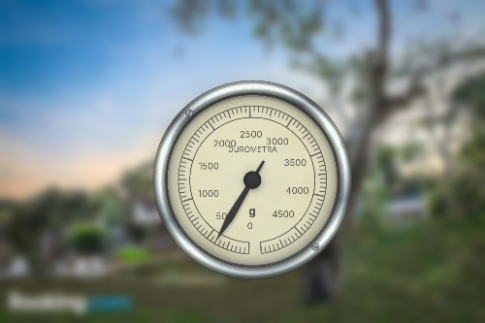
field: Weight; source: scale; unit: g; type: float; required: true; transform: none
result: 400 g
